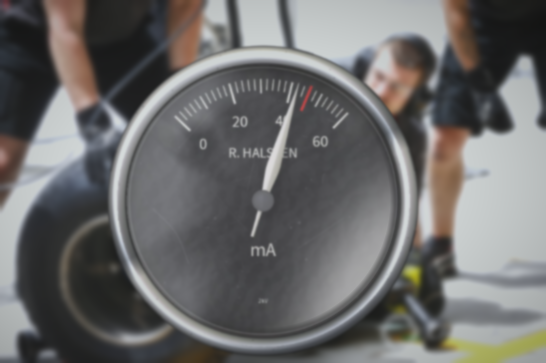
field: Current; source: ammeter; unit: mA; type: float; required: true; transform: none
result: 42 mA
